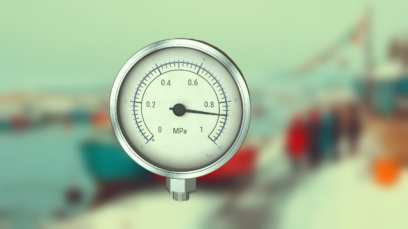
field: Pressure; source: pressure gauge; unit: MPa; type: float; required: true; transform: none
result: 0.86 MPa
